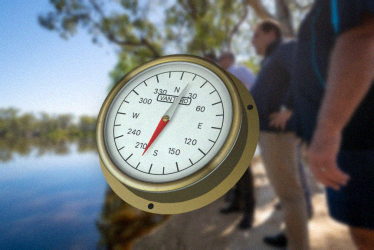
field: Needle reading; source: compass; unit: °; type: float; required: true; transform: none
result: 195 °
